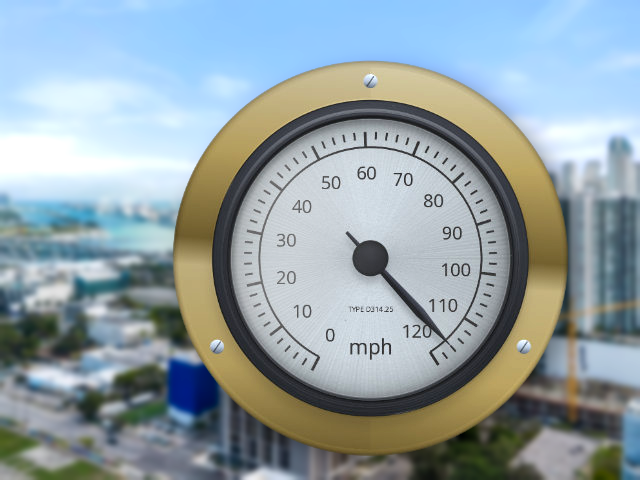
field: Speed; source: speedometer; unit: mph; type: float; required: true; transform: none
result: 116 mph
